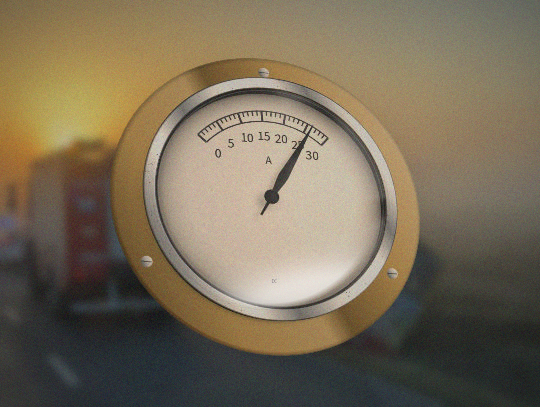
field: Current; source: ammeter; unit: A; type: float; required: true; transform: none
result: 26 A
